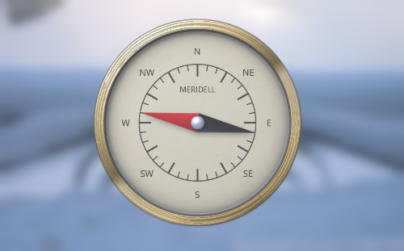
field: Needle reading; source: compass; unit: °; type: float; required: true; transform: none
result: 280 °
